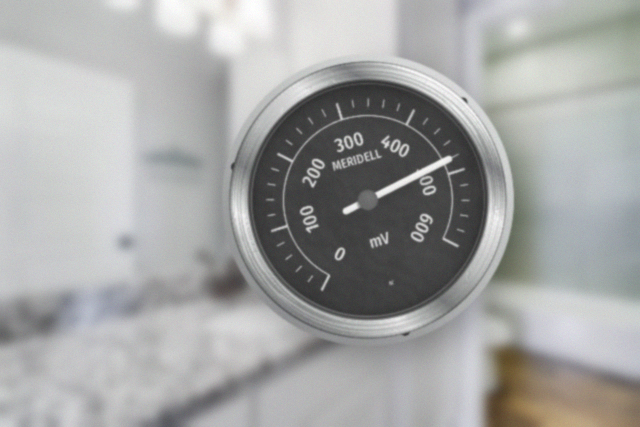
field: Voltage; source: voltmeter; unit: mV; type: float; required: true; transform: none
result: 480 mV
